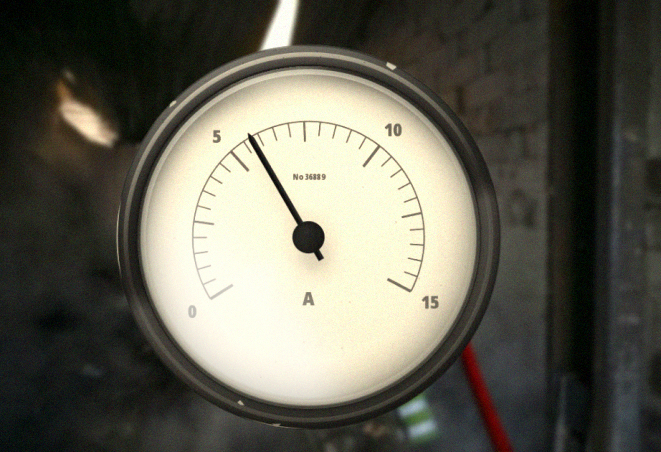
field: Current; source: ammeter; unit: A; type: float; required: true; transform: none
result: 5.75 A
